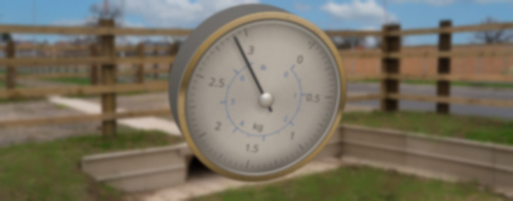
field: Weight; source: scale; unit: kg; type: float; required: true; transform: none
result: 2.9 kg
